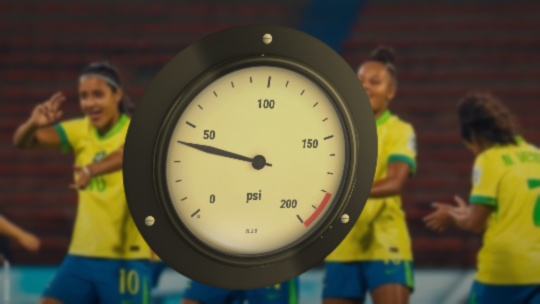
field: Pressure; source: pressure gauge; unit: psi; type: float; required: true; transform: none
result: 40 psi
